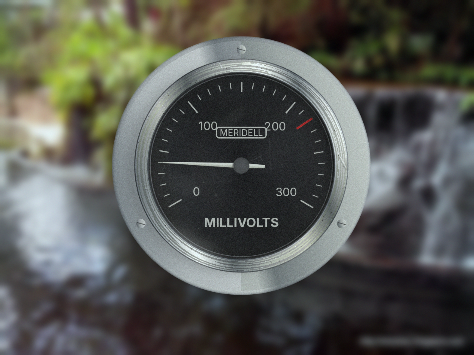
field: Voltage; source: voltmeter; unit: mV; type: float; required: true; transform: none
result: 40 mV
